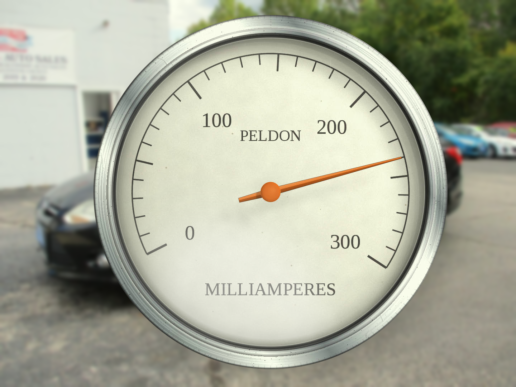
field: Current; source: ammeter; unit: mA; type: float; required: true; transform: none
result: 240 mA
